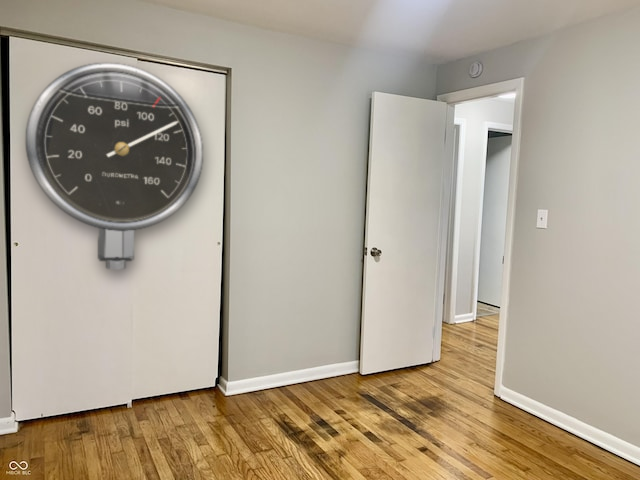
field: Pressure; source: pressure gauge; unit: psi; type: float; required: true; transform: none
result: 115 psi
